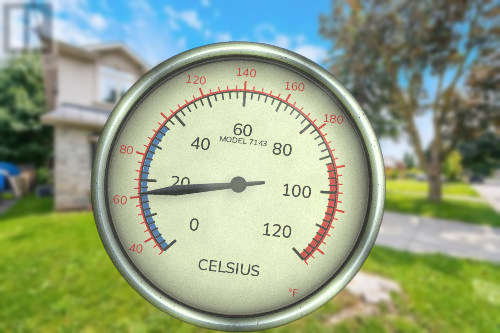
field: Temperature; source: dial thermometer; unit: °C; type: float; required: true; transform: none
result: 16 °C
